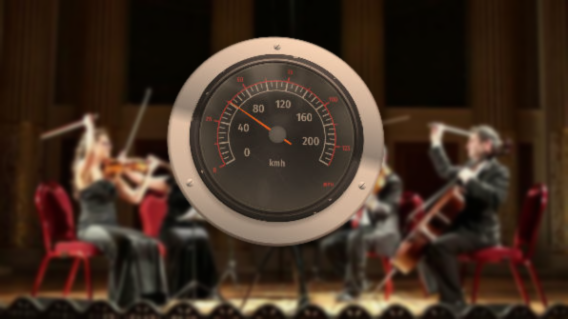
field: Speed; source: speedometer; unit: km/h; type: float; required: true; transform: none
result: 60 km/h
